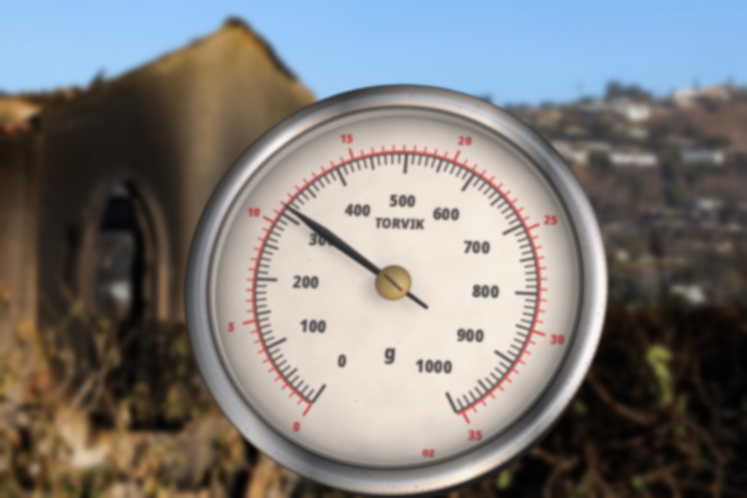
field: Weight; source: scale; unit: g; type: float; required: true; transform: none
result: 310 g
